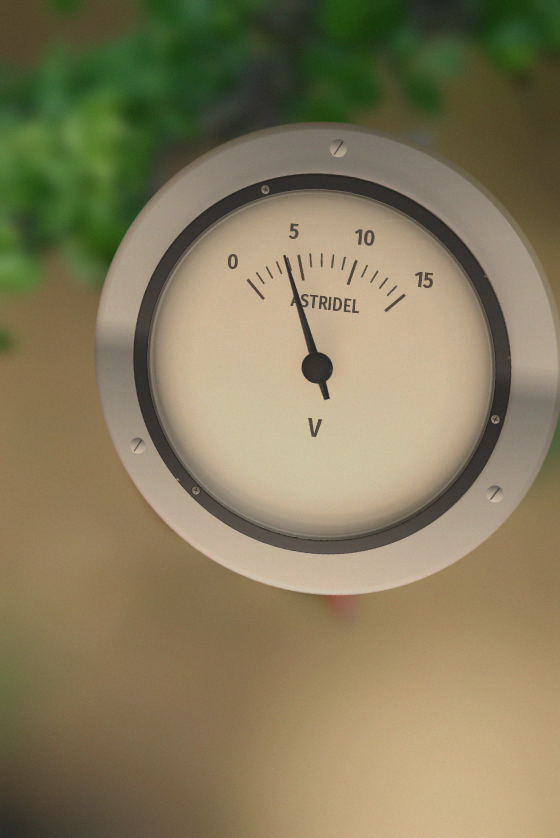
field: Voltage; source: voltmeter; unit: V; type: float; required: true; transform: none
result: 4 V
